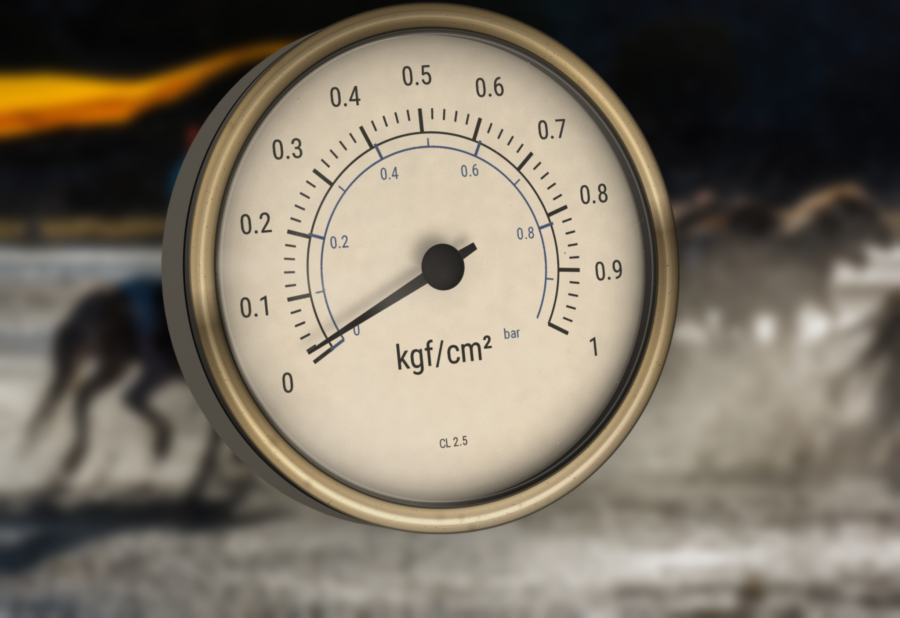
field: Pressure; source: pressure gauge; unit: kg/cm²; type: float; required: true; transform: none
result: 0.02 kg/cm²
